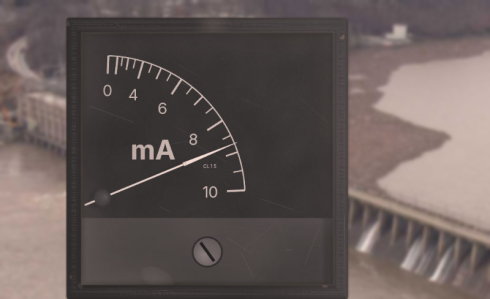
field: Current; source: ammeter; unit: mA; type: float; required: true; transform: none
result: 8.75 mA
